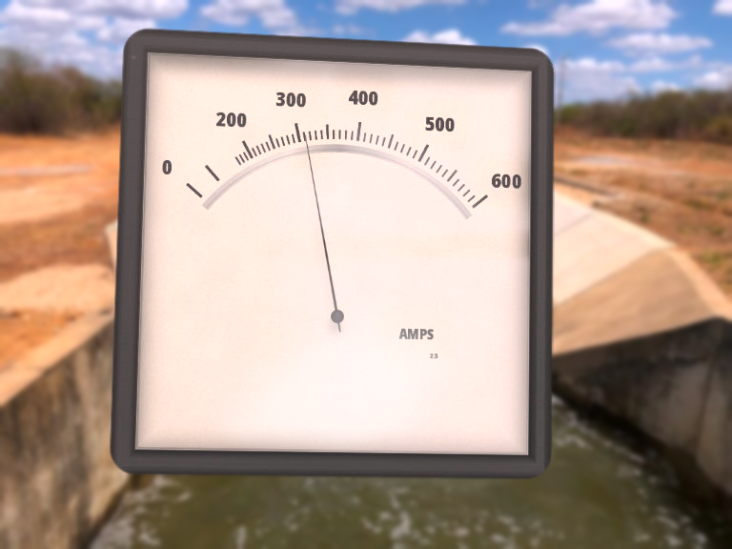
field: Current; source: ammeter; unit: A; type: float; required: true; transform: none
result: 310 A
